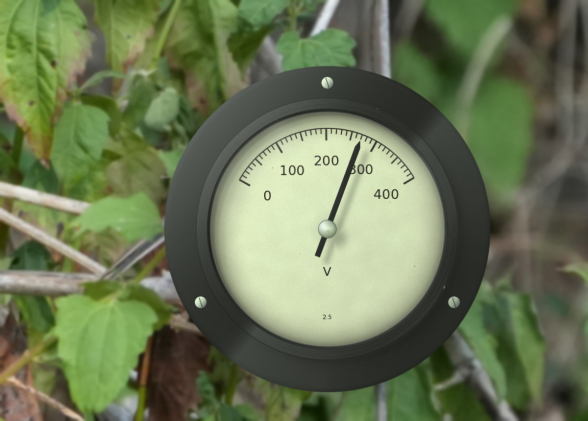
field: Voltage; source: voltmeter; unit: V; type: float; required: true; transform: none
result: 270 V
